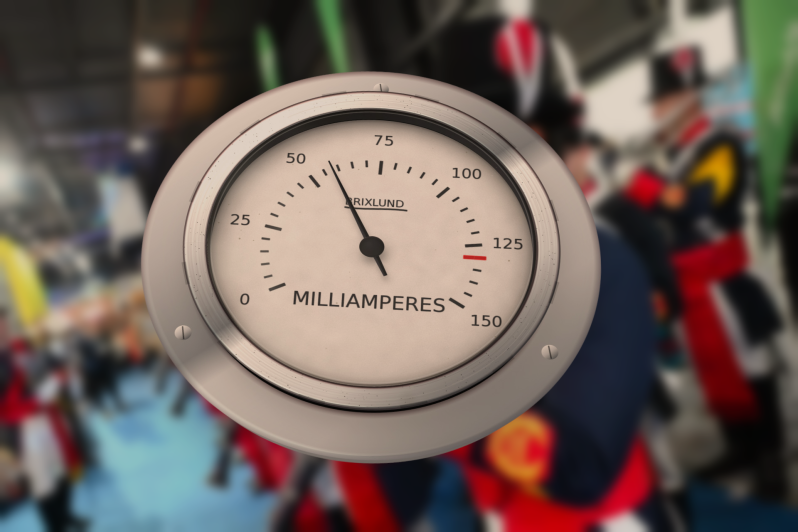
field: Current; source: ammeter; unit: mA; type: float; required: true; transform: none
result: 57.5 mA
